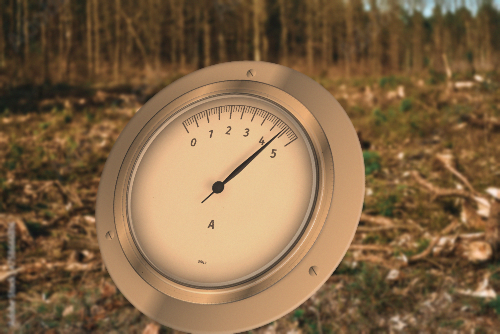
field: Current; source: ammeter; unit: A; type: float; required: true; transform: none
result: 4.5 A
